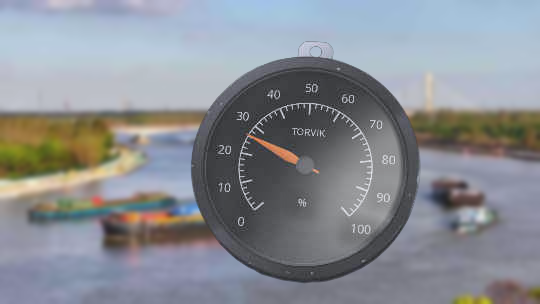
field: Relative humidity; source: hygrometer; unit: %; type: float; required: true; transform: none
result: 26 %
